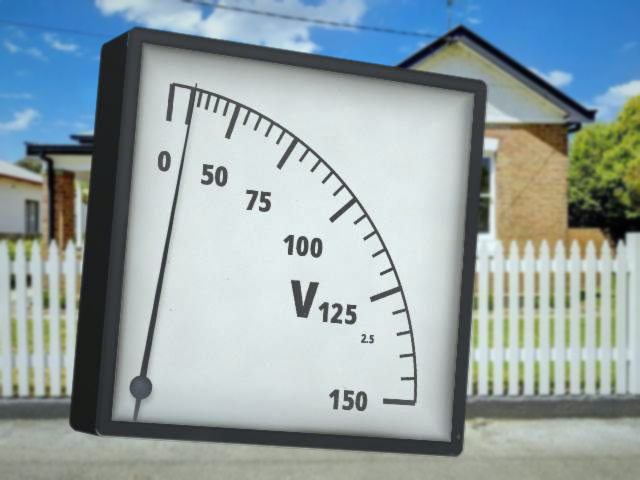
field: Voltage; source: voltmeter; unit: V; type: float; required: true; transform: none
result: 25 V
